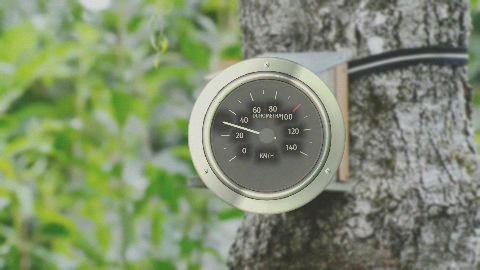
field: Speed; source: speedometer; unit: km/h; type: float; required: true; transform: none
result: 30 km/h
